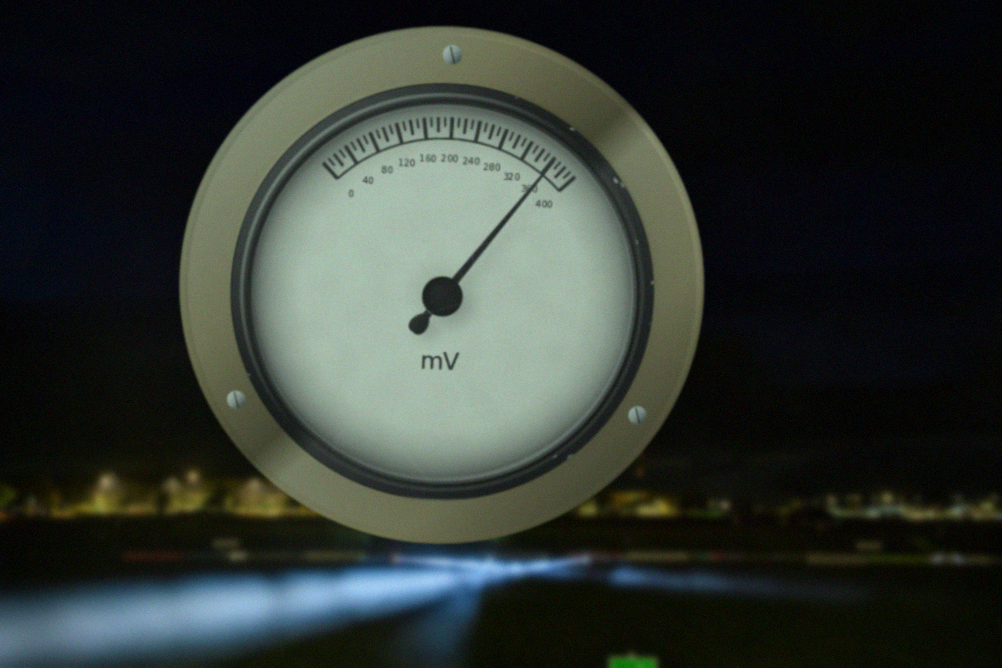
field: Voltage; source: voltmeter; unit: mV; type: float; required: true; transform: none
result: 360 mV
